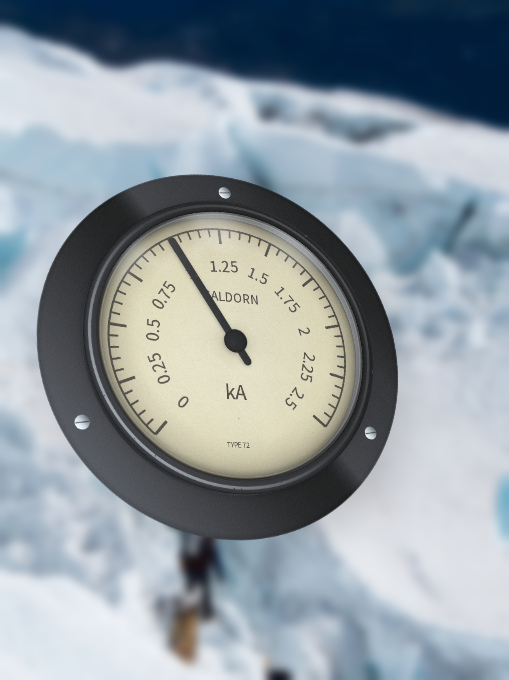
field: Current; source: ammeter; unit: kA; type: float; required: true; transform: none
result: 1 kA
